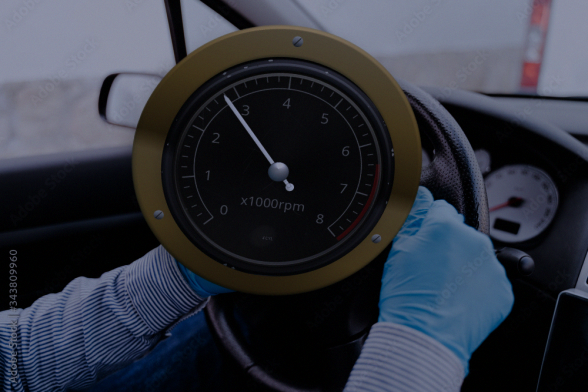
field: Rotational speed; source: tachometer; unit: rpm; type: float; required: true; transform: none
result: 2800 rpm
